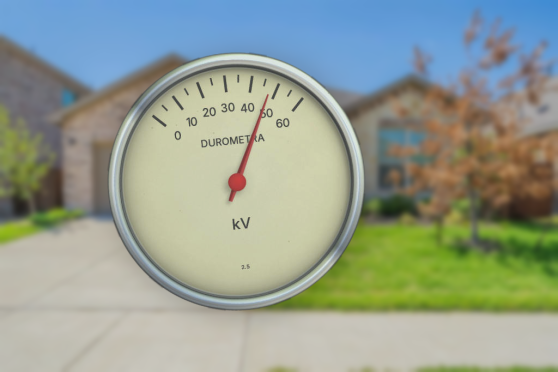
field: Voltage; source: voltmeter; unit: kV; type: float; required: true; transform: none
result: 47.5 kV
